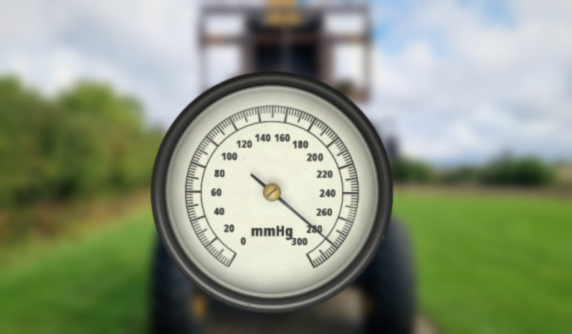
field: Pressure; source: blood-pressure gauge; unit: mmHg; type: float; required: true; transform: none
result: 280 mmHg
